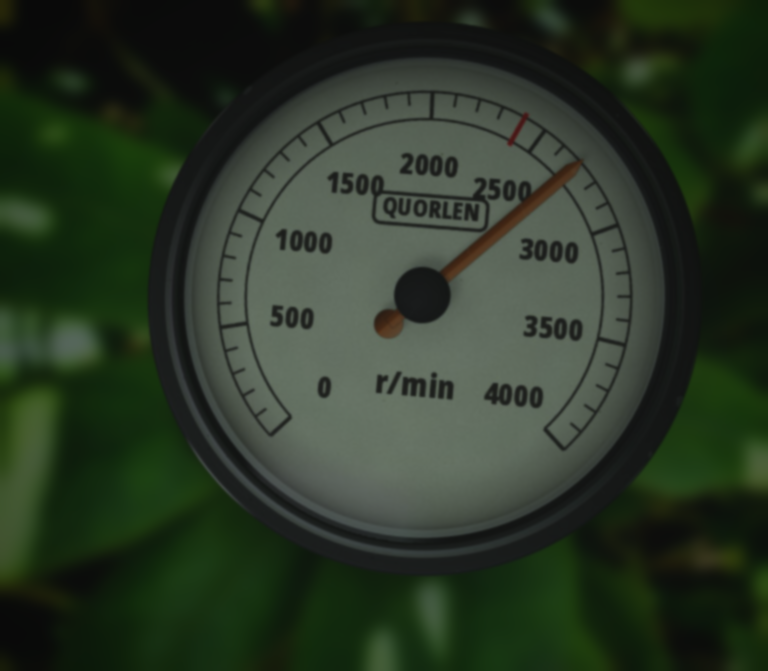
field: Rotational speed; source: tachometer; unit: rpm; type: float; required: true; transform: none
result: 2700 rpm
